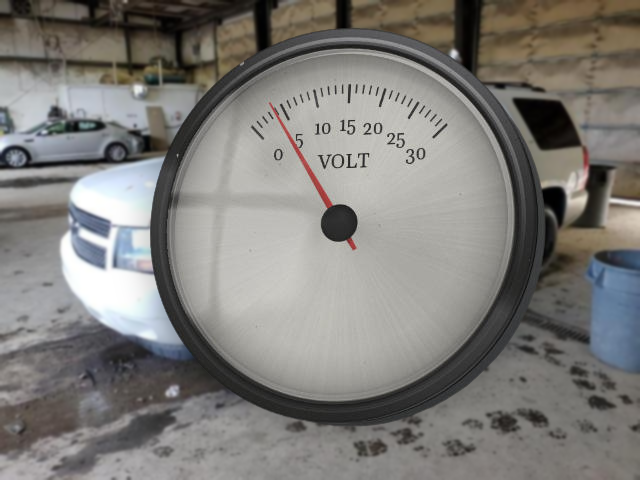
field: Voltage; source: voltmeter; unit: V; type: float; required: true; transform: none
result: 4 V
